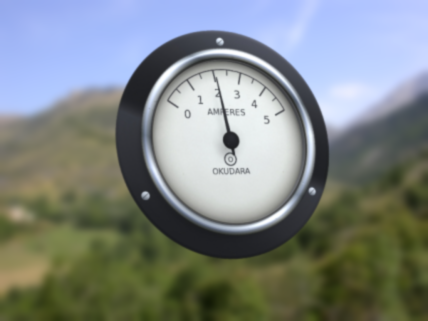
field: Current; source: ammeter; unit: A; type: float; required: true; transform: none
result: 2 A
